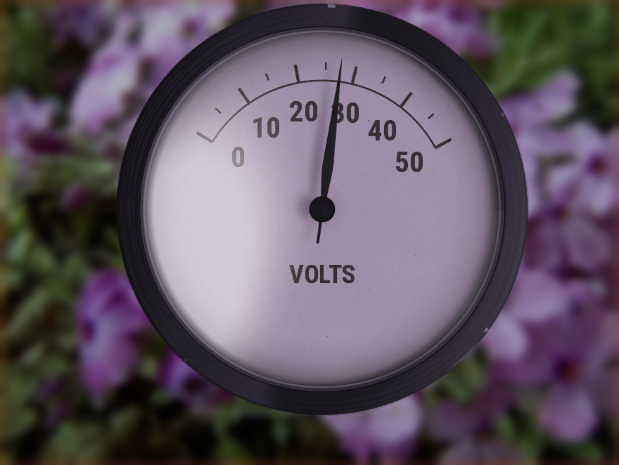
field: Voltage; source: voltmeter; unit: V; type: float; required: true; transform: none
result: 27.5 V
